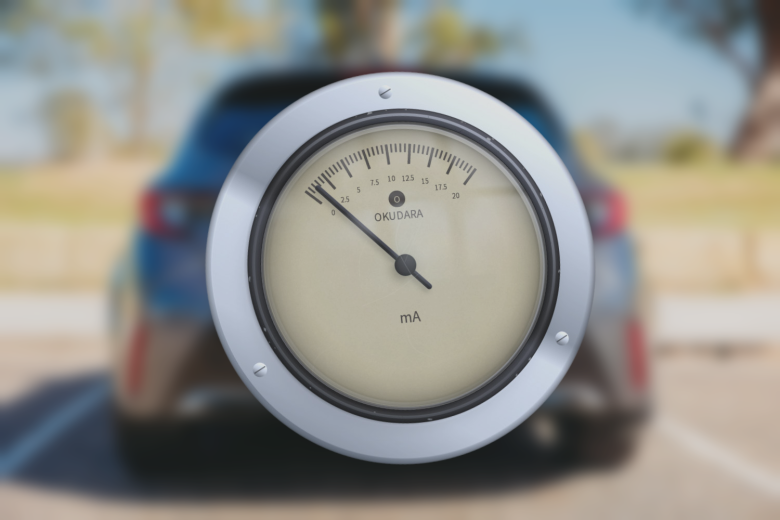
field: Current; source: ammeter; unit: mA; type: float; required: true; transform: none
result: 1 mA
